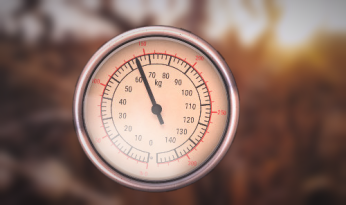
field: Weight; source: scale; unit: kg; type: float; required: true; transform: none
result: 64 kg
